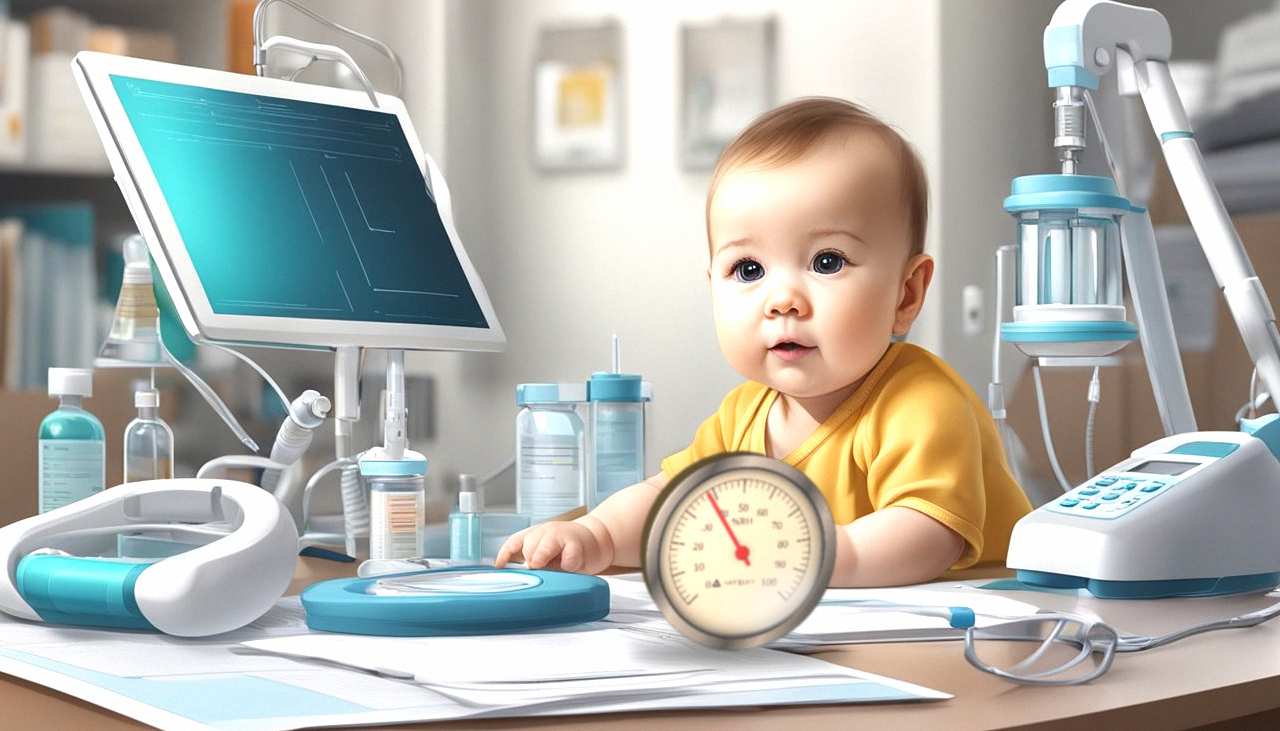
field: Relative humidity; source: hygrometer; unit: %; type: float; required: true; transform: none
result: 38 %
